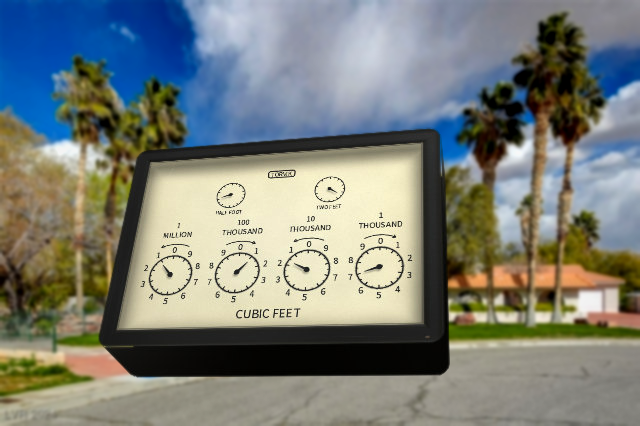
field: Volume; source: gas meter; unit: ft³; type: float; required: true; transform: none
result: 111700 ft³
